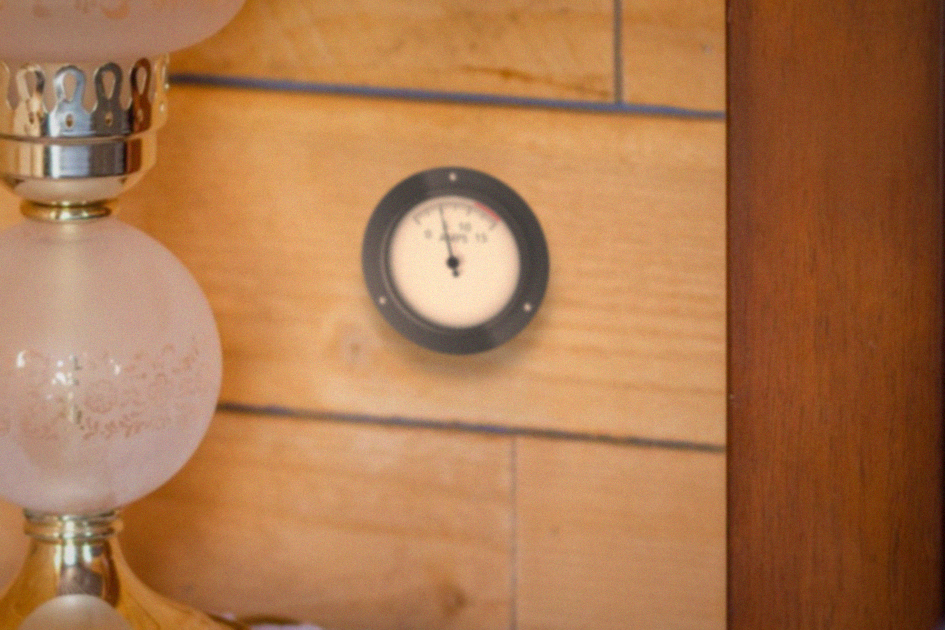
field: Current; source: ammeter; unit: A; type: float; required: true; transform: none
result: 5 A
